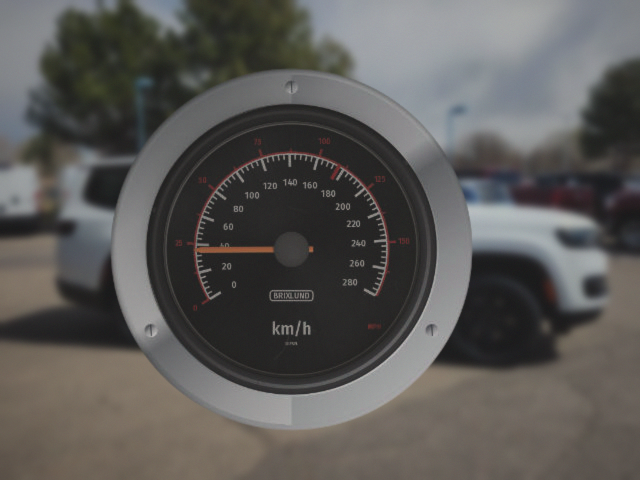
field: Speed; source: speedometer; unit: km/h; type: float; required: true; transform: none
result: 36 km/h
